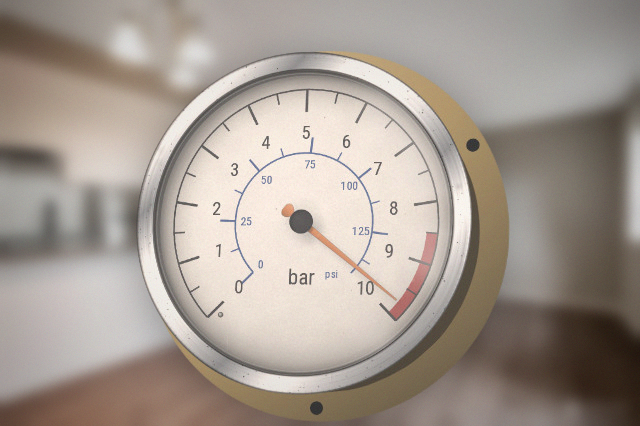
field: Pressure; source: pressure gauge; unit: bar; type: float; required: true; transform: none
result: 9.75 bar
